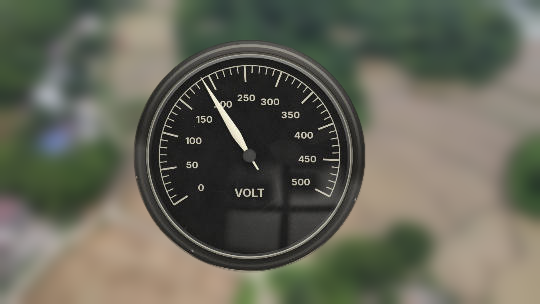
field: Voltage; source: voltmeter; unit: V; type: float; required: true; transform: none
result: 190 V
